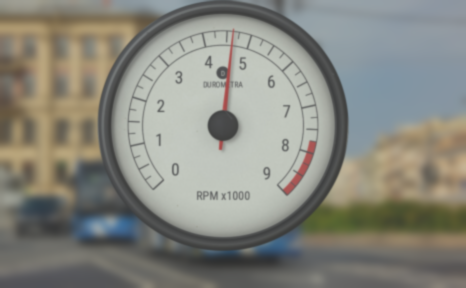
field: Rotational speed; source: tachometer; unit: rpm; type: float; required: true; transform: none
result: 4625 rpm
